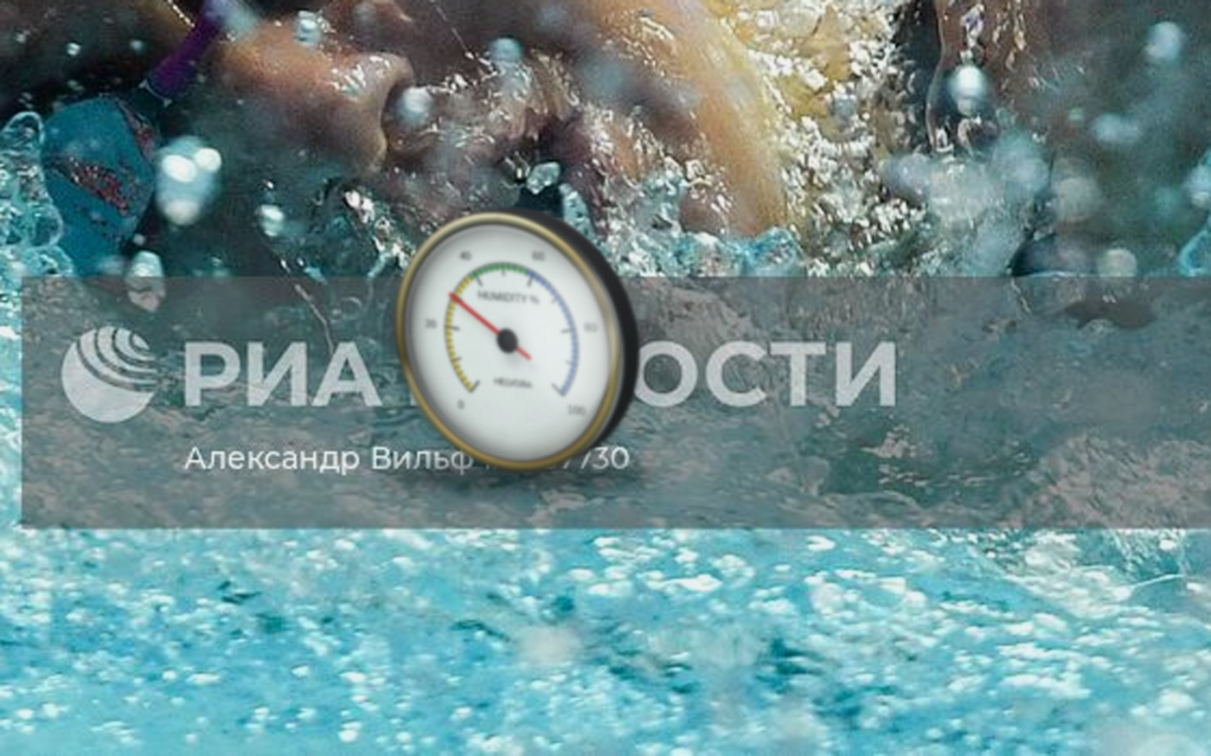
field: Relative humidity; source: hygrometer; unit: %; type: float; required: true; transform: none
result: 30 %
